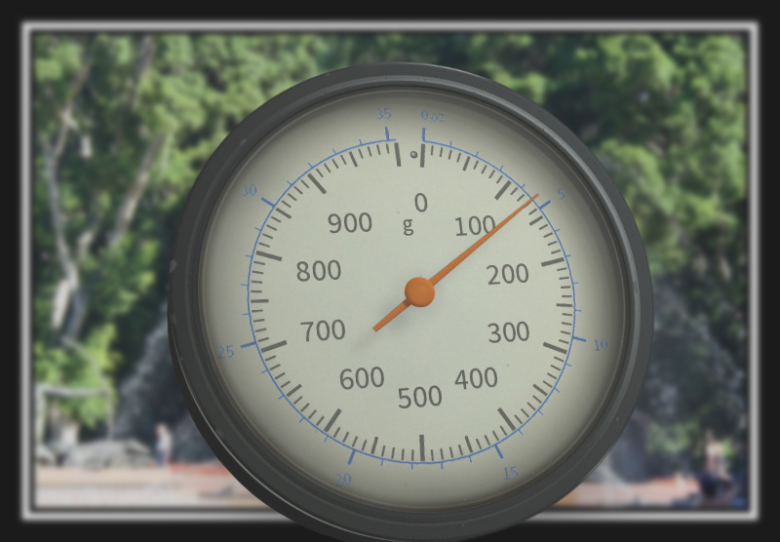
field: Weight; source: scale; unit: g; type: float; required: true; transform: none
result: 130 g
